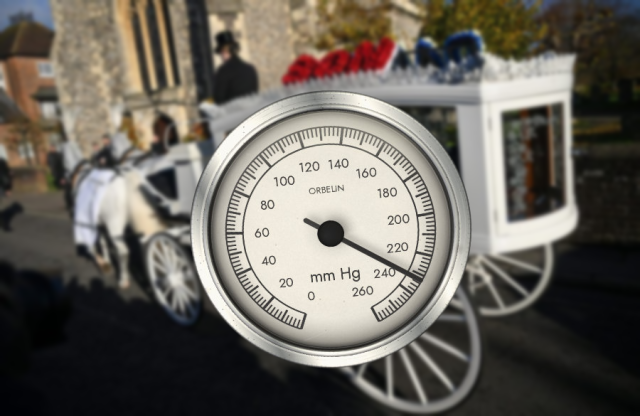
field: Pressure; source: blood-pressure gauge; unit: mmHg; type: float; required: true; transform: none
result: 232 mmHg
